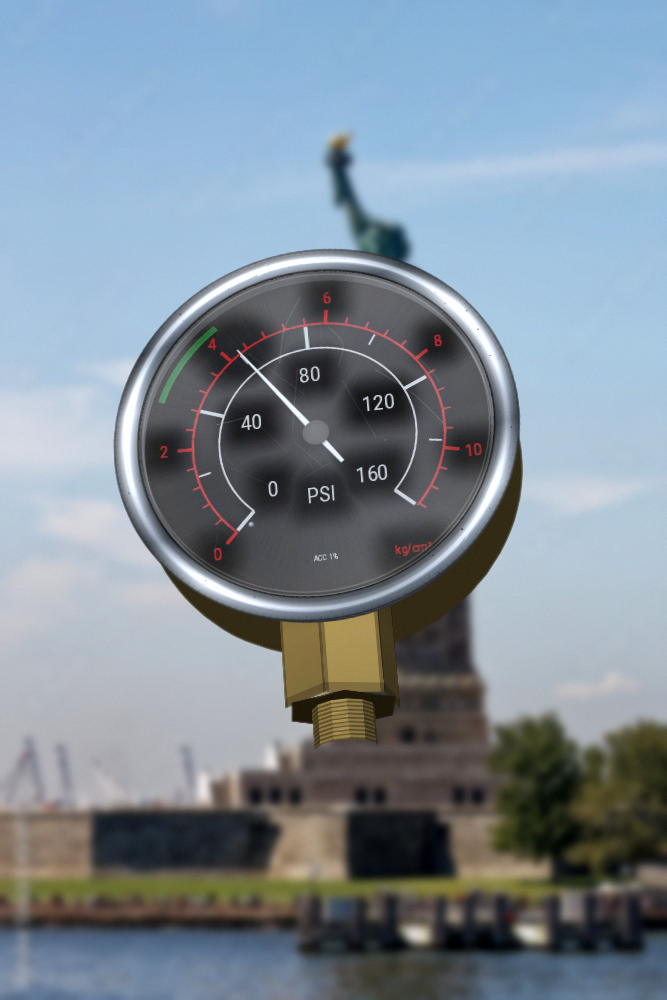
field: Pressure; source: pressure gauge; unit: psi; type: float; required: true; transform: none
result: 60 psi
